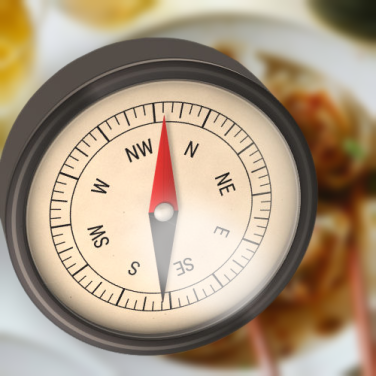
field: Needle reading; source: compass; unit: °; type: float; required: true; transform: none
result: 335 °
